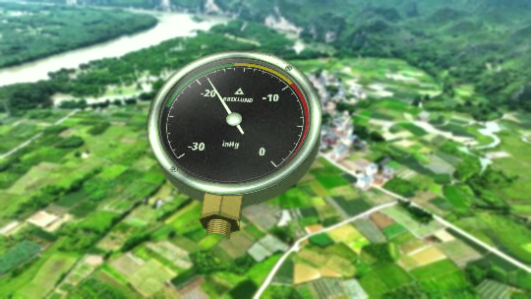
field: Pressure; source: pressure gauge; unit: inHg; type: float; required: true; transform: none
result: -19 inHg
